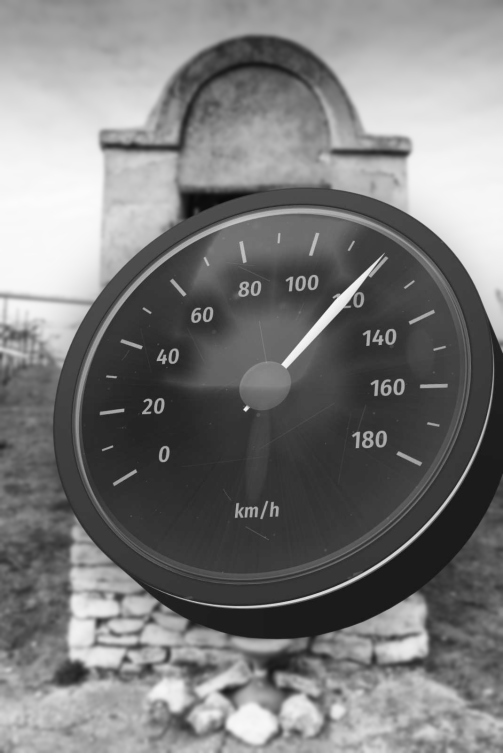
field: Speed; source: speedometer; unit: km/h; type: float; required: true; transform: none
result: 120 km/h
